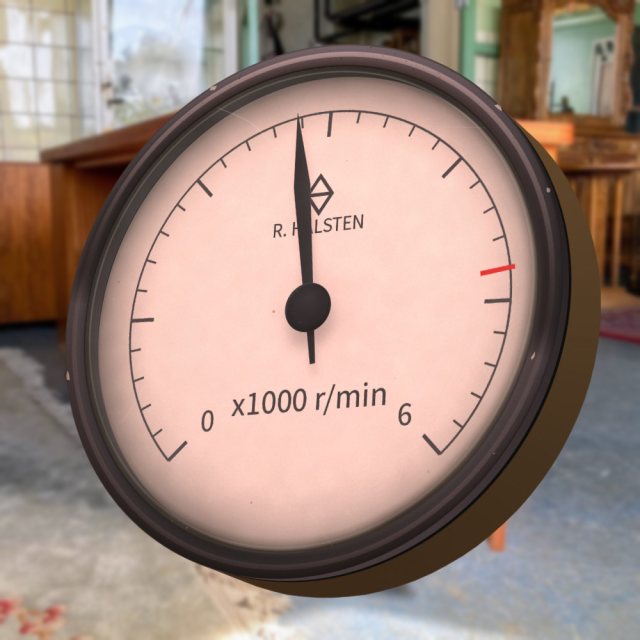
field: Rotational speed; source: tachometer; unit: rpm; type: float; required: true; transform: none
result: 2800 rpm
